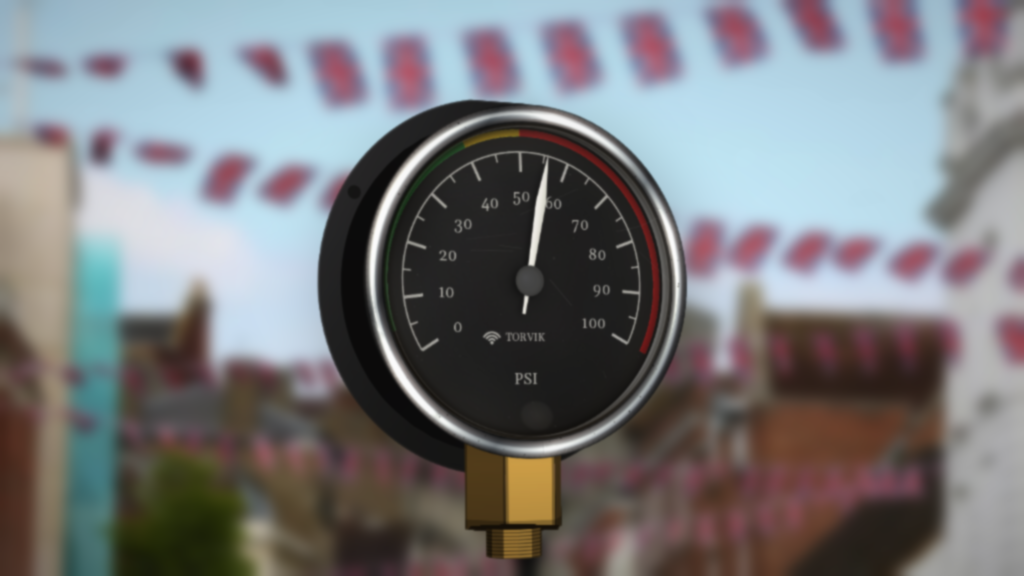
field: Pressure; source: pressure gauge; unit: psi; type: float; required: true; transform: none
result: 55 psi
